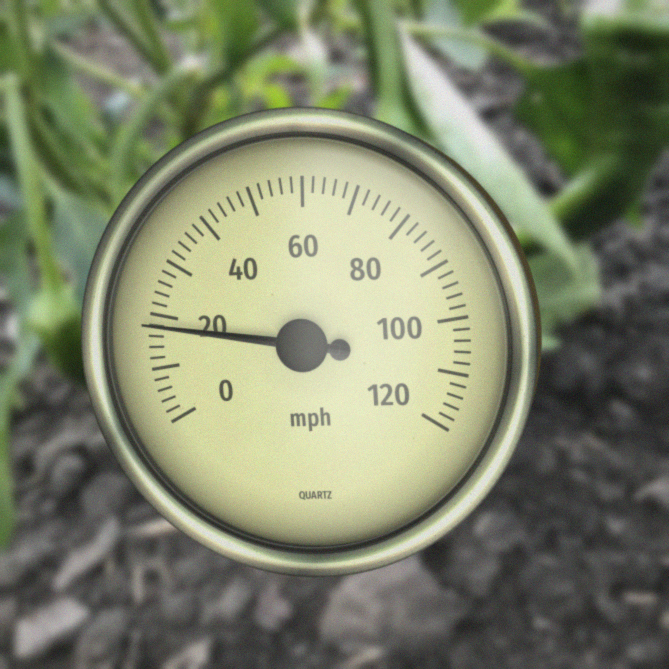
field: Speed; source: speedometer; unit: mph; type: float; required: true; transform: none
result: 18 mph
